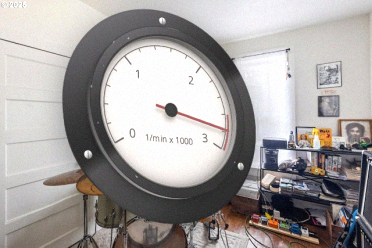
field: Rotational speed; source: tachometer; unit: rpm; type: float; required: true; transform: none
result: 2800 rpm
